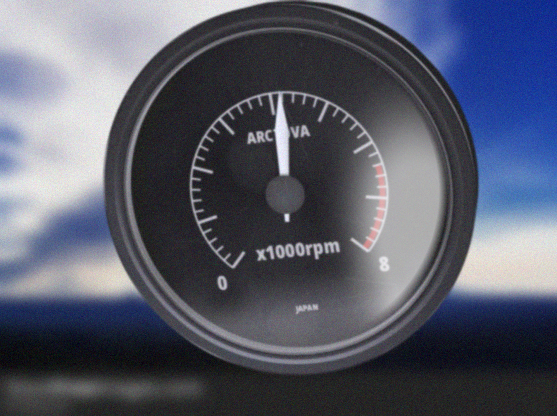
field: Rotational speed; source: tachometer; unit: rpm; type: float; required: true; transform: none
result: 4200 rpm
